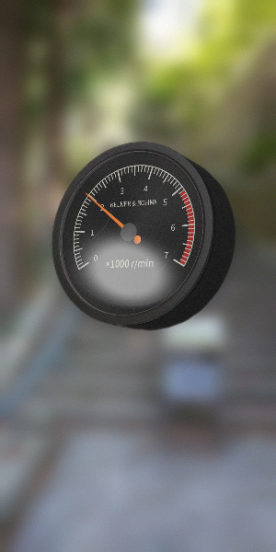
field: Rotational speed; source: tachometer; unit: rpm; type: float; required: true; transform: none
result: 2000 rpm
